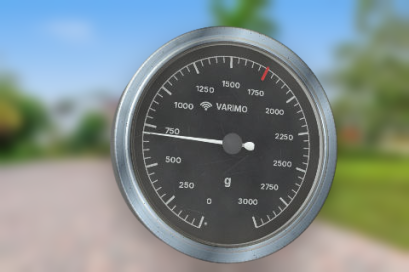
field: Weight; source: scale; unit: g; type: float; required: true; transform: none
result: 700 g
